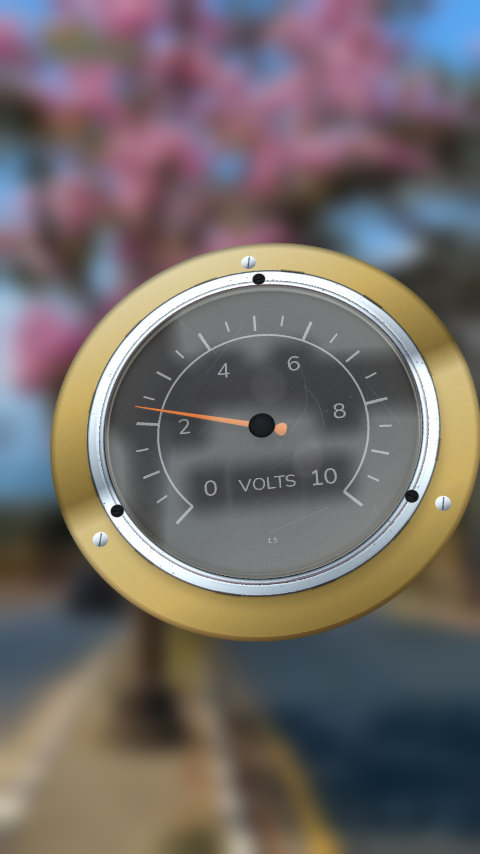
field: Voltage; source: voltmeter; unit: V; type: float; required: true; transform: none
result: 2.25 V
